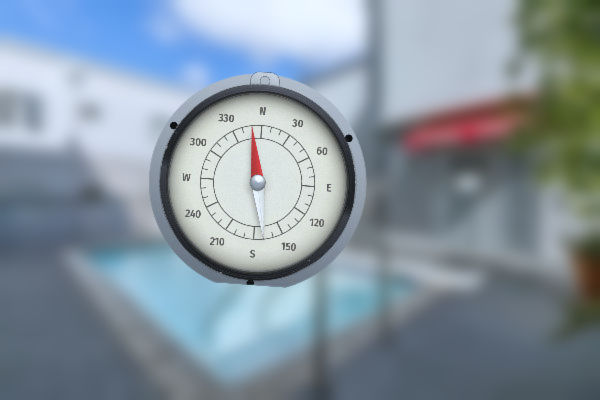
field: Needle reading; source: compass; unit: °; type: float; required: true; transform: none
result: 350 °
